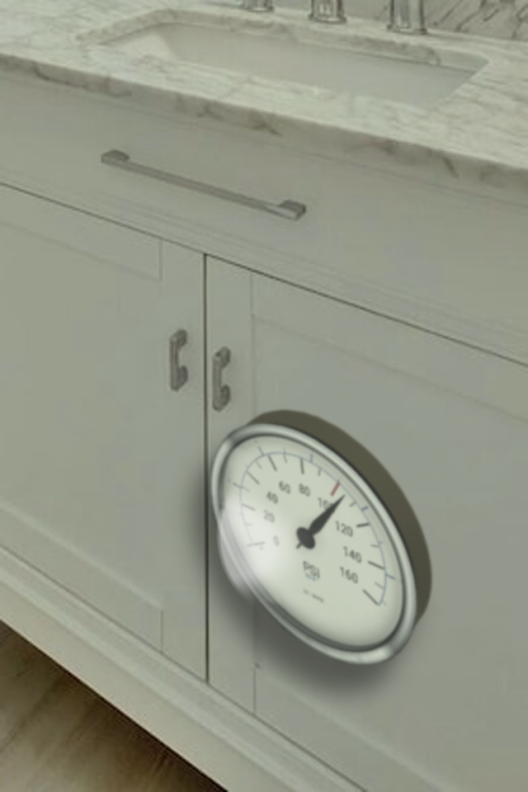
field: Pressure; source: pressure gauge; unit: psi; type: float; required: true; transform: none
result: 105 psi
